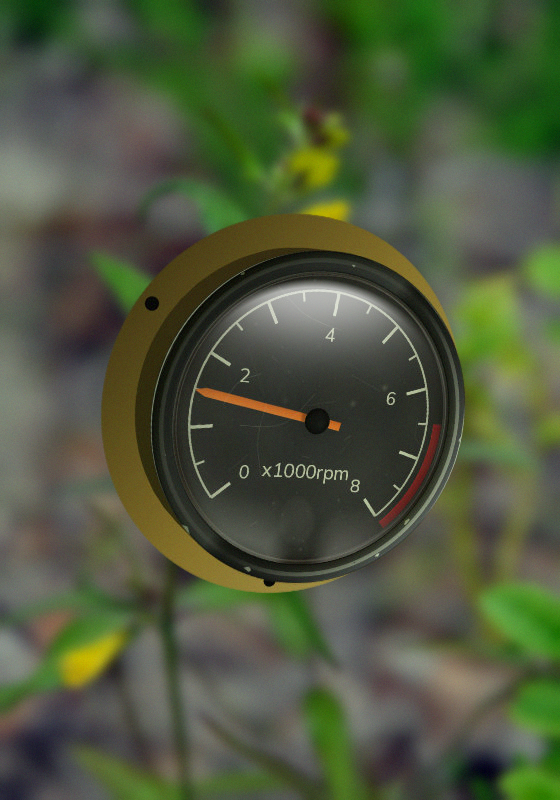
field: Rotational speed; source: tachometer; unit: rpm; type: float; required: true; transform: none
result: 1500 rpm
